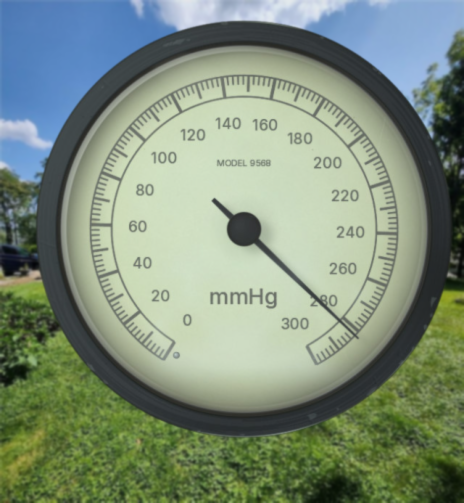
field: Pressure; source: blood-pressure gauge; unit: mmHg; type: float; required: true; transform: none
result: 282 mmHg
